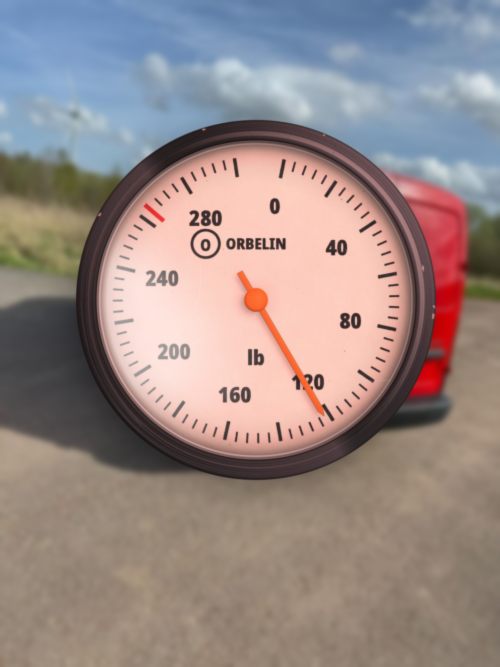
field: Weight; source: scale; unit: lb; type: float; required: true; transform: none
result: 122 lb
